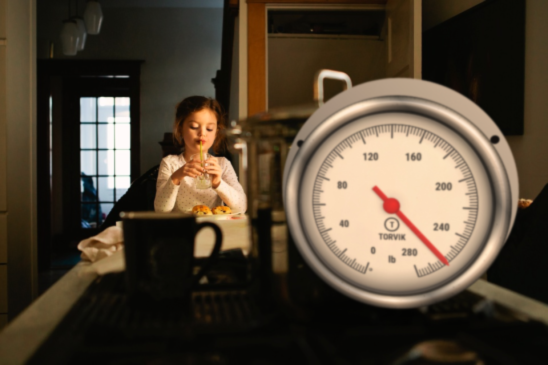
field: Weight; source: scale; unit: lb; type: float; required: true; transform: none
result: 260 lb
